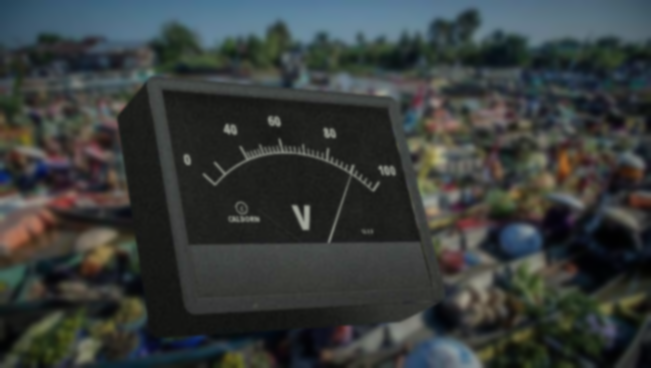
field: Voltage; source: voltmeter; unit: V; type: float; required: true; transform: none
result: 90 V
